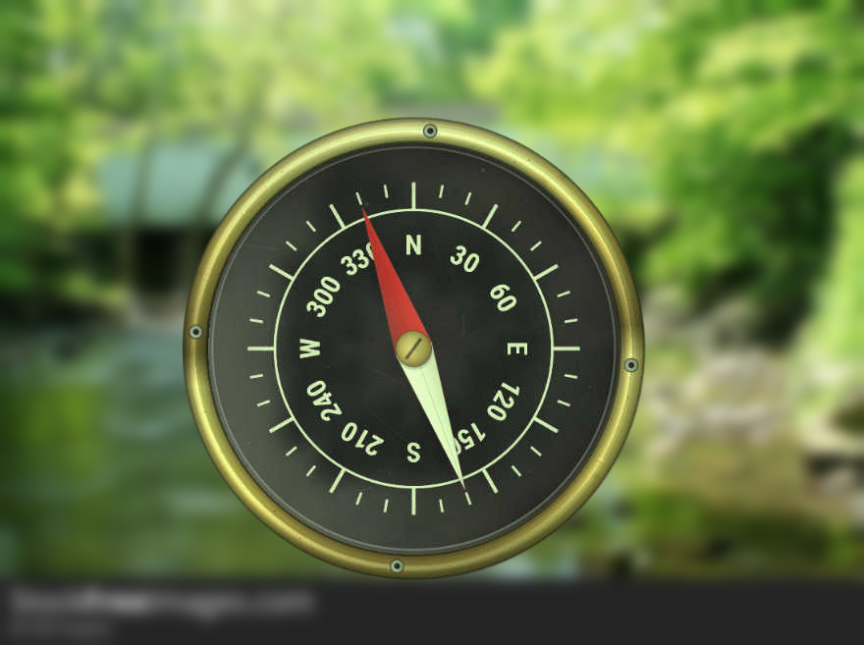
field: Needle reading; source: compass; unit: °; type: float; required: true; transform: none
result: 340 °
